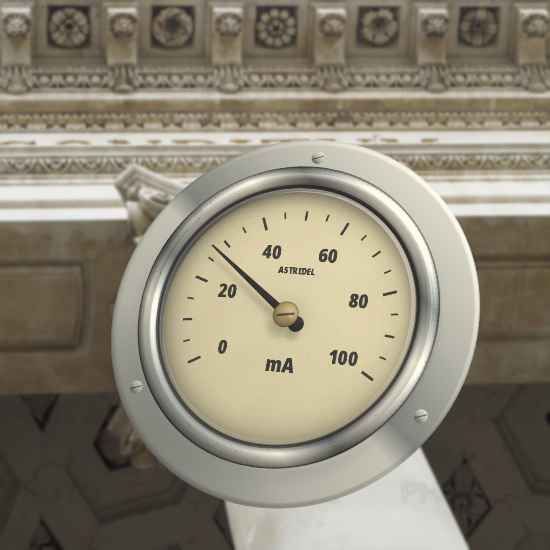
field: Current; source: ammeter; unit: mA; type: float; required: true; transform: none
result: 27.5 mA
